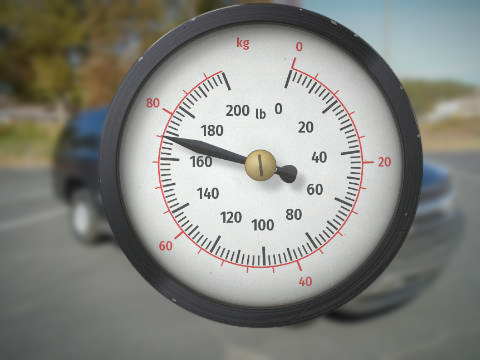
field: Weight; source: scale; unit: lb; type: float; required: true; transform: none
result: 168 lb
